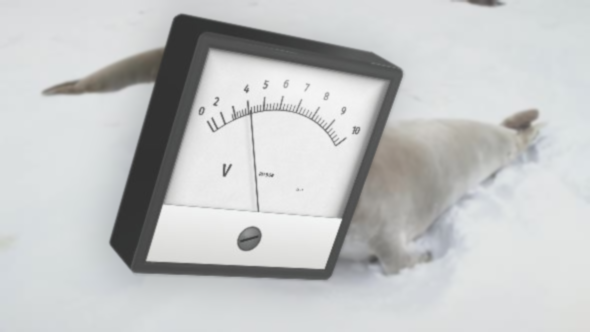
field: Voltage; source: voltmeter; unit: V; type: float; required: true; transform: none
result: 4 V
